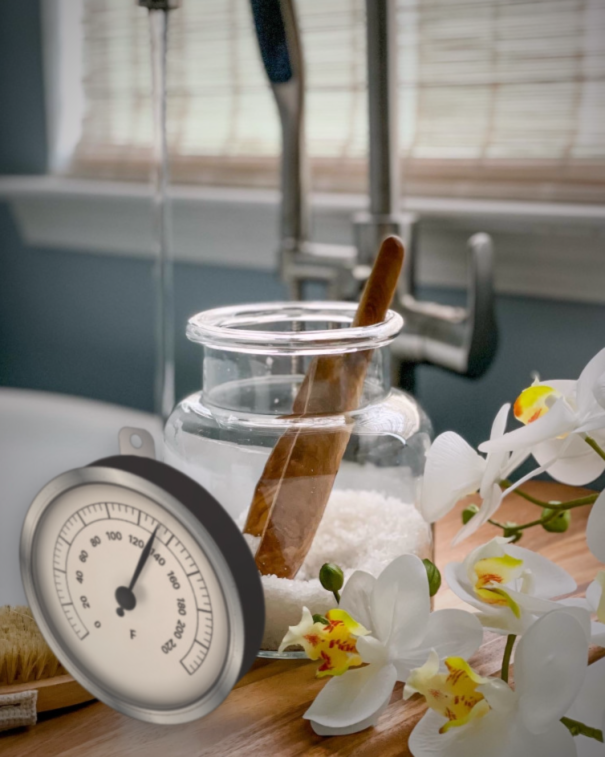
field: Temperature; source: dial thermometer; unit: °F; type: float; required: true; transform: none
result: 132 °F
